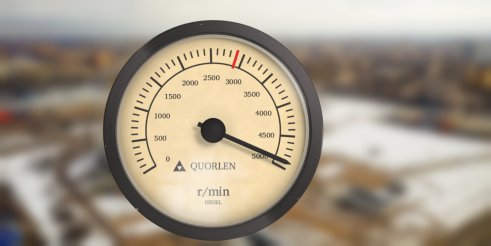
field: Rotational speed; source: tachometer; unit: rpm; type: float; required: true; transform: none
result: 4900 rpm
